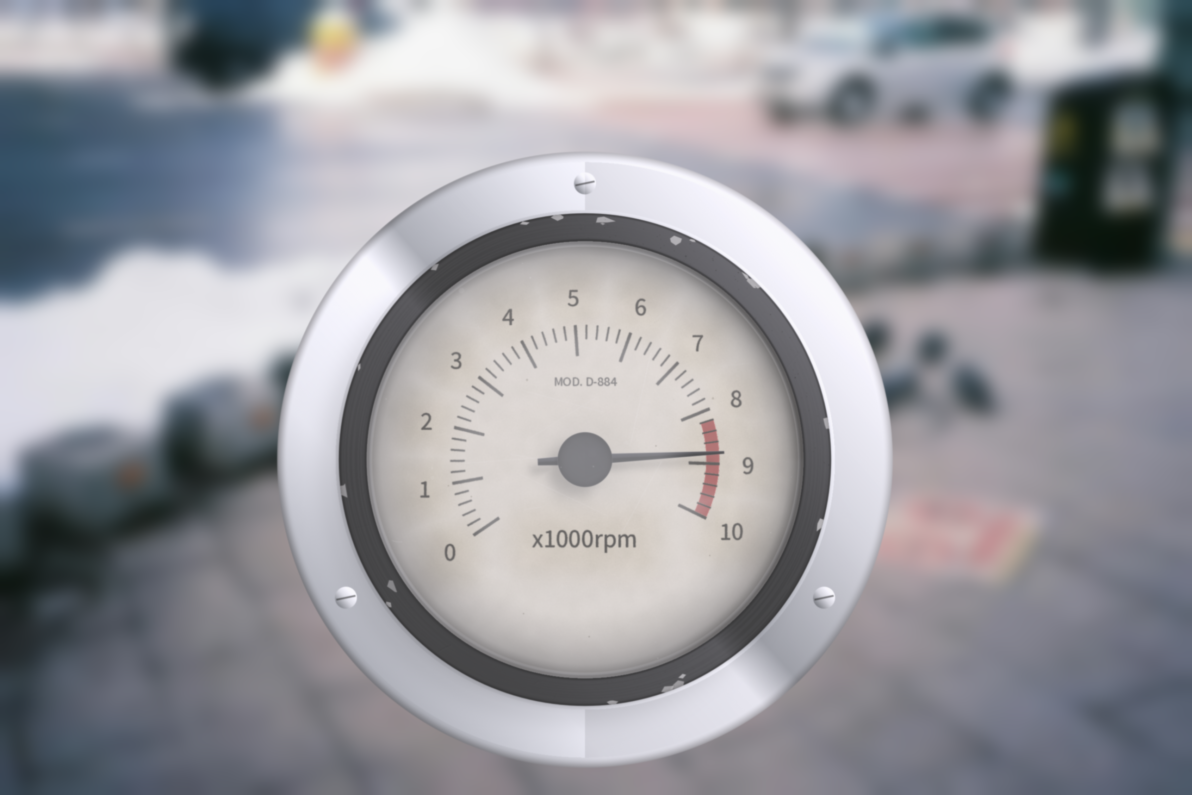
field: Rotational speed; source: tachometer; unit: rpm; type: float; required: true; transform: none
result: 8800 rpm
